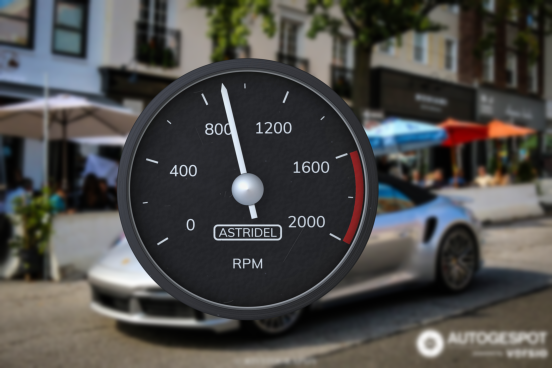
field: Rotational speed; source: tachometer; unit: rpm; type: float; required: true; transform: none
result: 900 rpm
